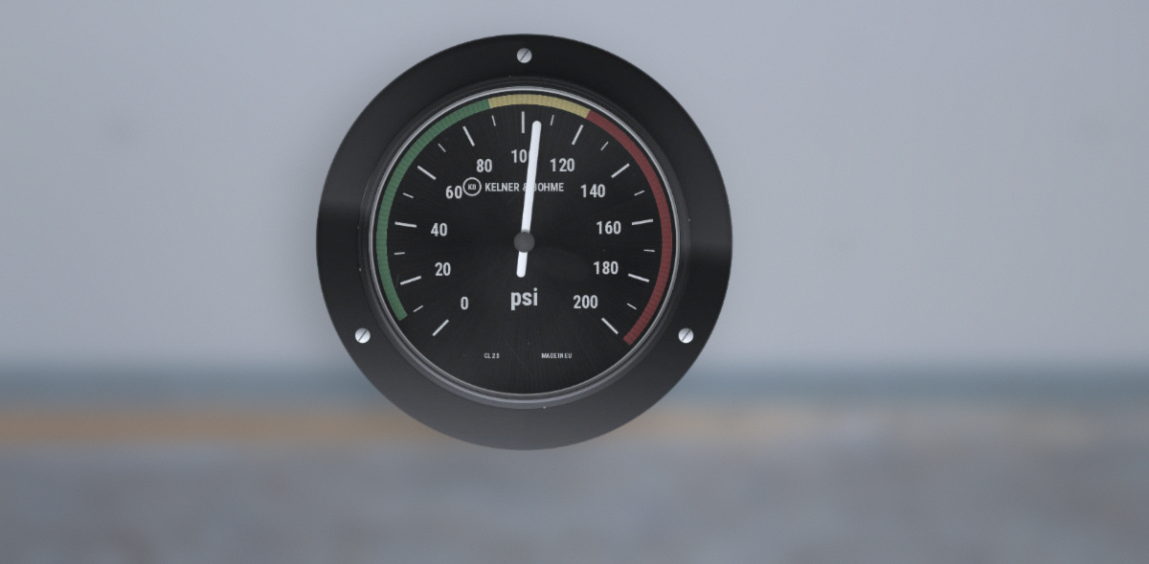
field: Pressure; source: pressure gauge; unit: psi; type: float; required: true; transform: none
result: 105 psi
